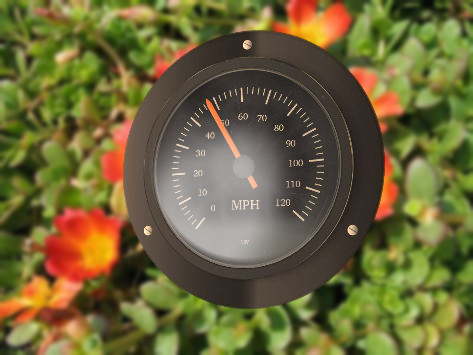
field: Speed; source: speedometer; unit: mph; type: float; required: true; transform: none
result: 48 mph
